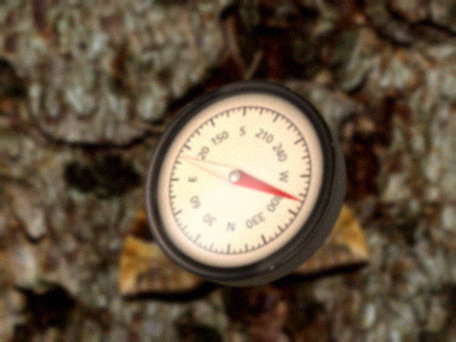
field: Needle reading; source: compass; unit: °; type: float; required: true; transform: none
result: 290 °
